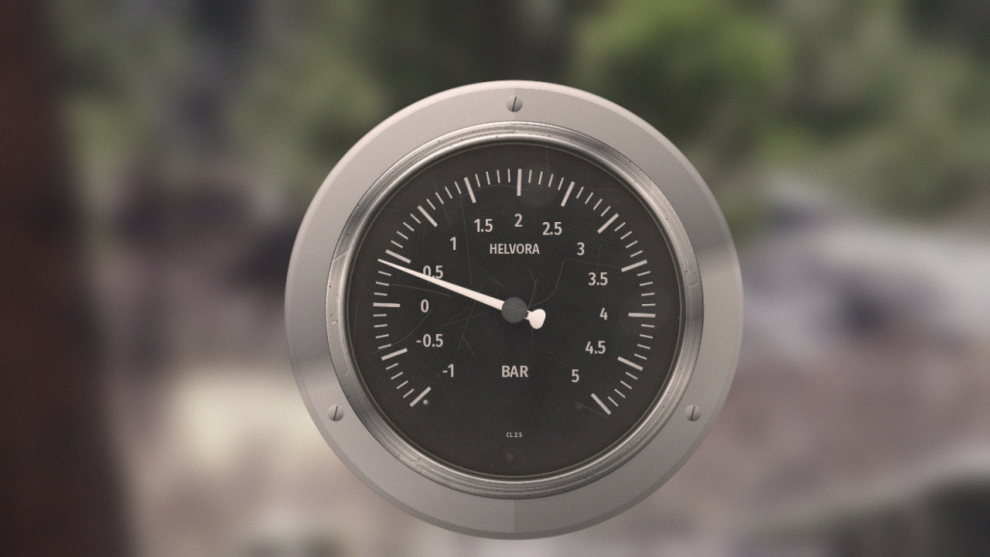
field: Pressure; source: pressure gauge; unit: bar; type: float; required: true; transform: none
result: 0.4 bar
